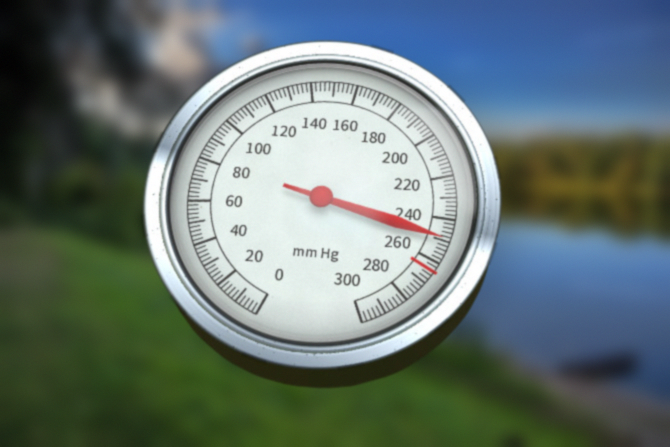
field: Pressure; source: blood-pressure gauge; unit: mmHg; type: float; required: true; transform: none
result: 250 mmHg
